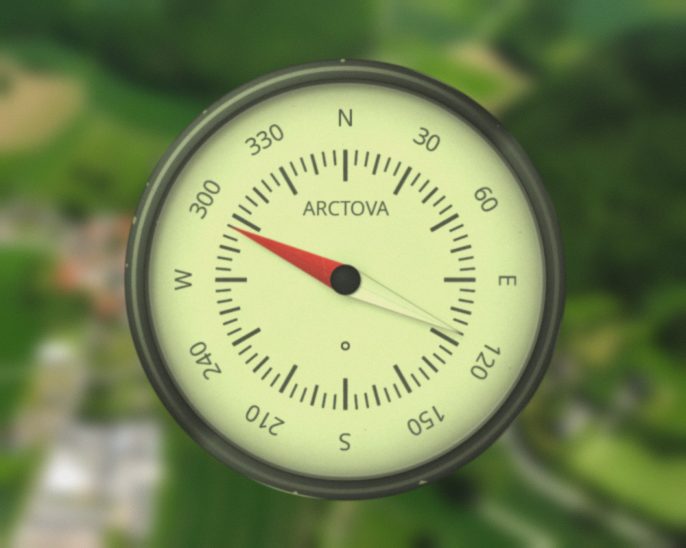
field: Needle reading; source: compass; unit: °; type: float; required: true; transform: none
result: 295 °
